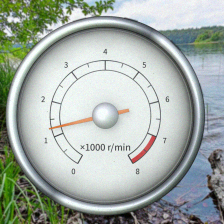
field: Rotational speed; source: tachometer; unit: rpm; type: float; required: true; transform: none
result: 1250 rpm
